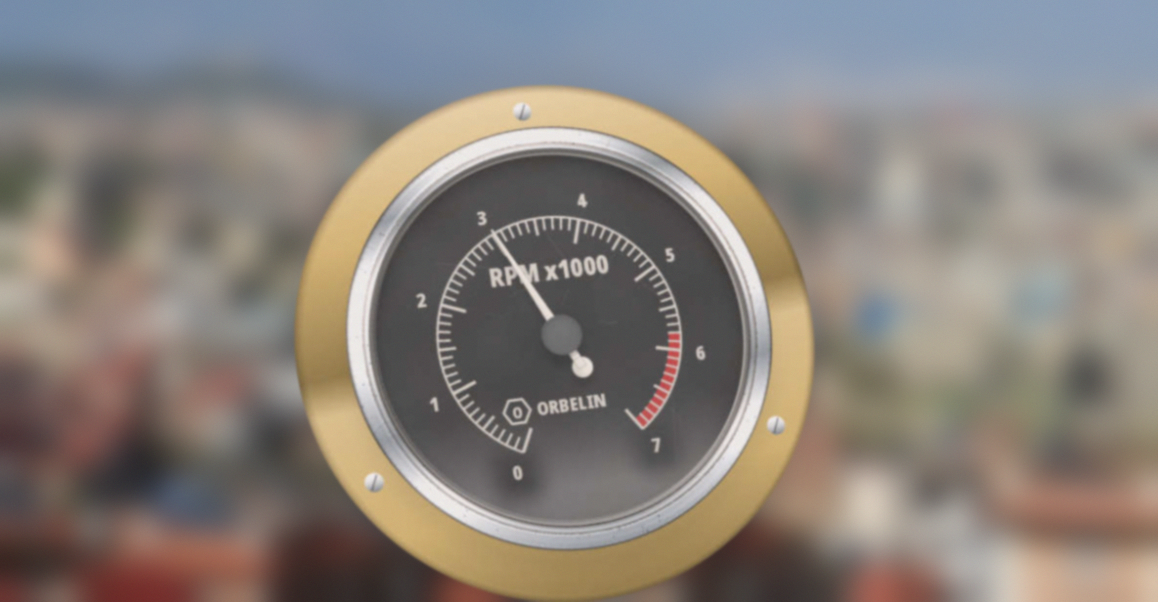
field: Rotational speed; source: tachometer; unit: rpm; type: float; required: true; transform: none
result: 3000 rpm
